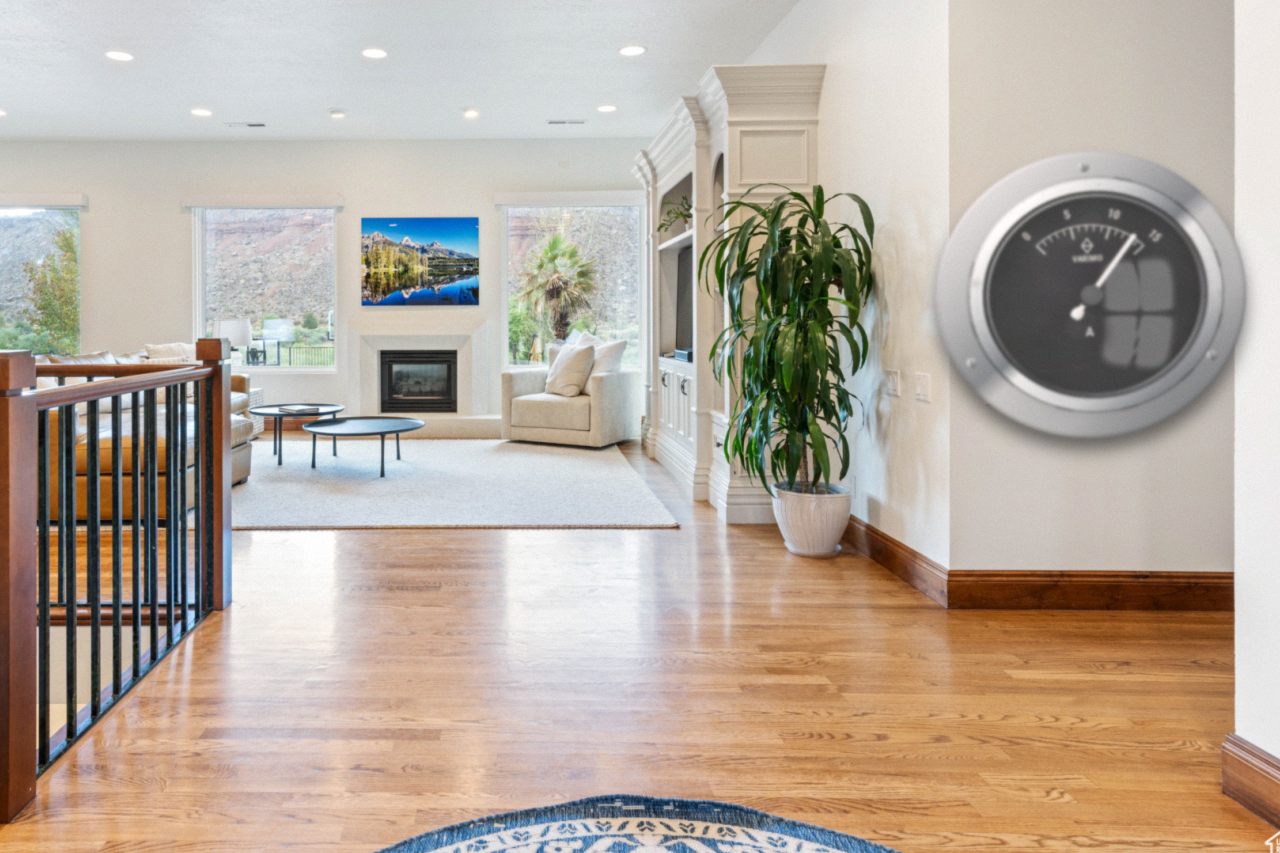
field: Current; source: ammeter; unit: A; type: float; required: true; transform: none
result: 13 A
